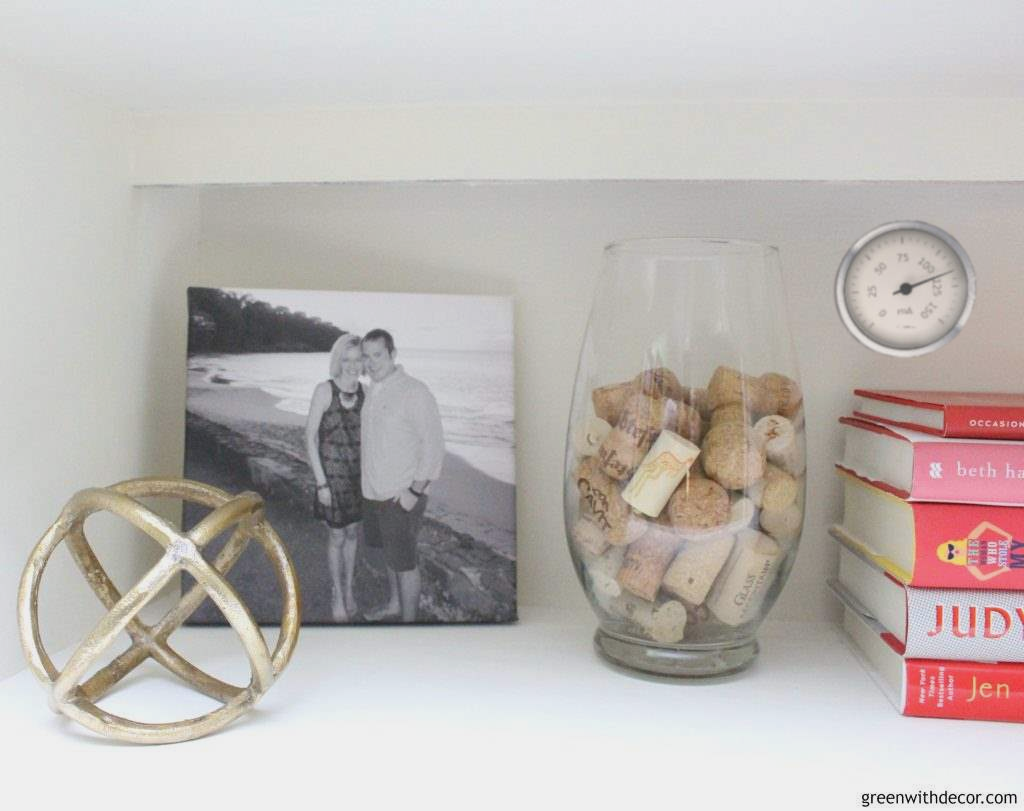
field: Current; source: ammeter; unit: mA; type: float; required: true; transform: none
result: 115 mA
